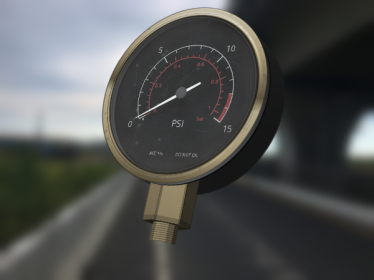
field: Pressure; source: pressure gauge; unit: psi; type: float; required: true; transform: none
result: 0 psi
